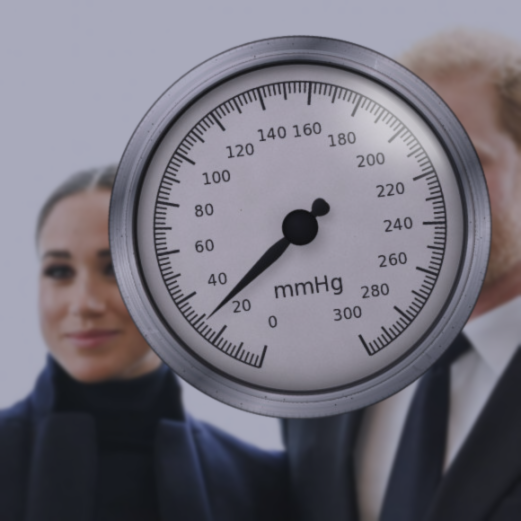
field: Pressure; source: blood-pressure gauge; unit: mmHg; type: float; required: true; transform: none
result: 28 mmHg
